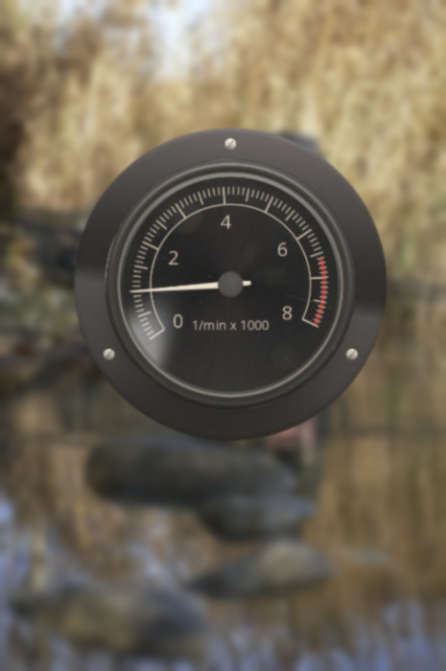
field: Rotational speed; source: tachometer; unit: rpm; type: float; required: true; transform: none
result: 1000 rpm
